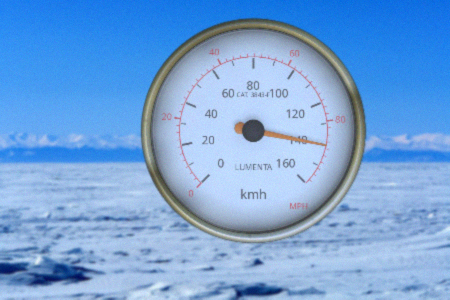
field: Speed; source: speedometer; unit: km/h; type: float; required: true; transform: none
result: 140 km/h
